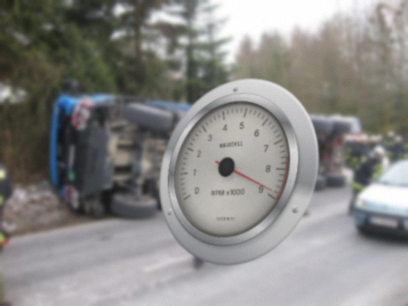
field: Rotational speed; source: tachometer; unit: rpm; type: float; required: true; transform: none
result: 8800 rpm
